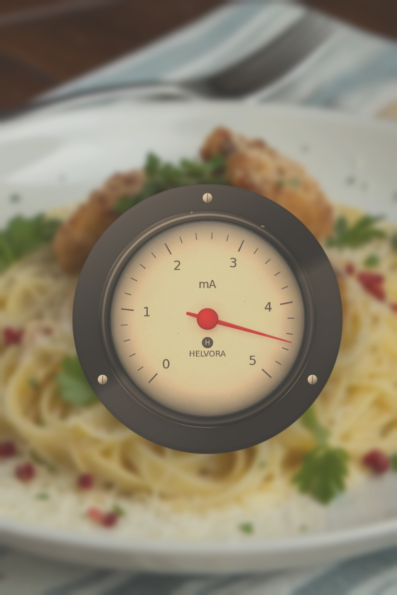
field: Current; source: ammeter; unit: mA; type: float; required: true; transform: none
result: 4.5 mA
